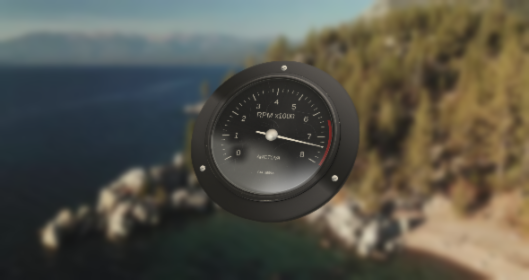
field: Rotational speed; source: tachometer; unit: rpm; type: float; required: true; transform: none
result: 7400 rpm
